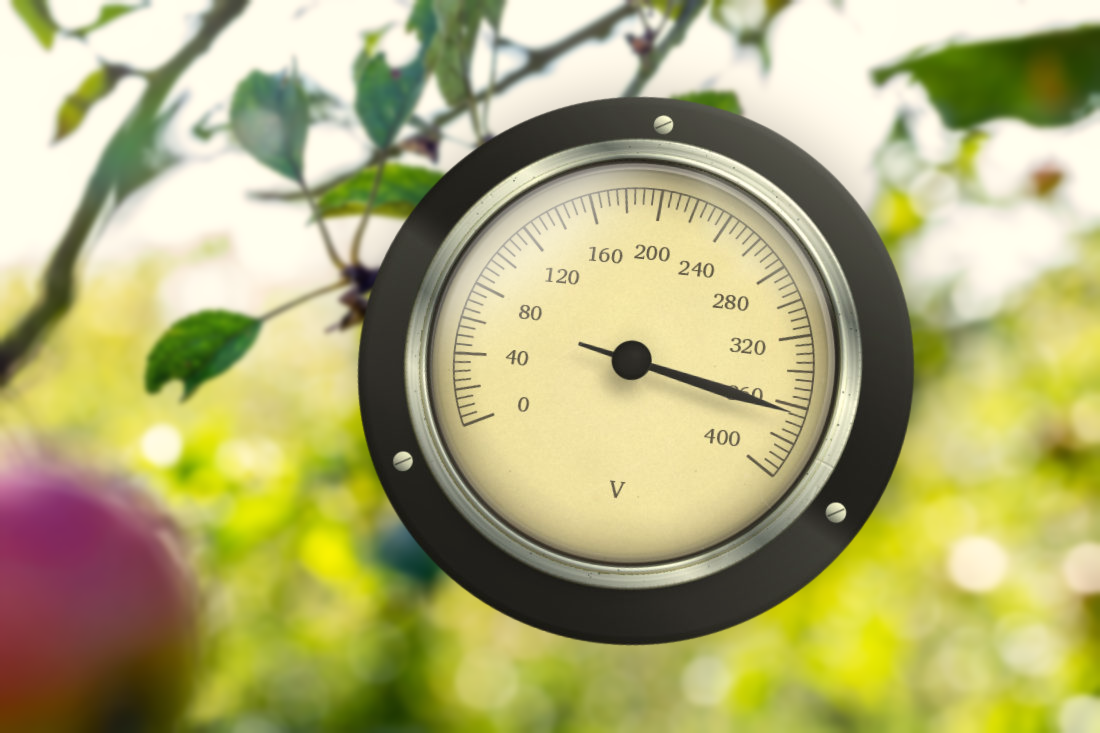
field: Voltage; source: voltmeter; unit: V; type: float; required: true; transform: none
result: 365 V
